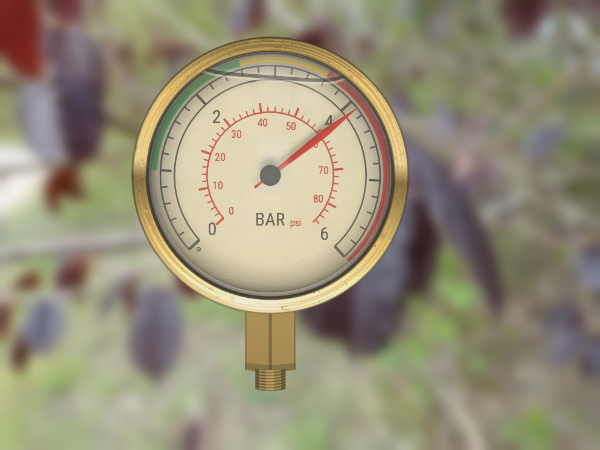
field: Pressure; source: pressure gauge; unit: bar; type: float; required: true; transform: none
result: 4.1 bar
